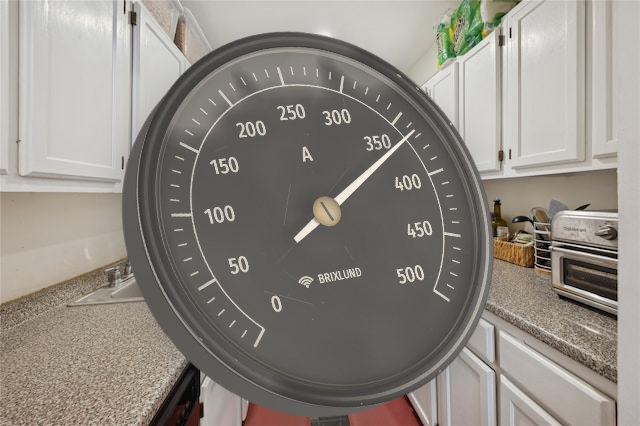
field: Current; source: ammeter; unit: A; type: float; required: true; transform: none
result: 365 A
